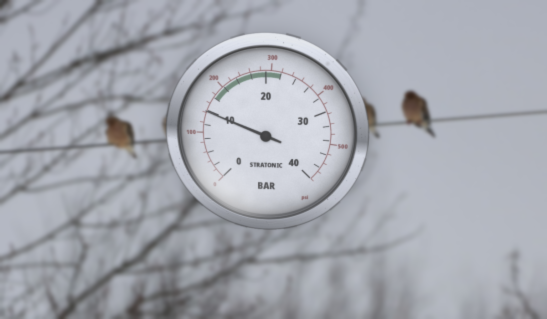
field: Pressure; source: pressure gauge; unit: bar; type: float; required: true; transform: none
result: 10 bar
